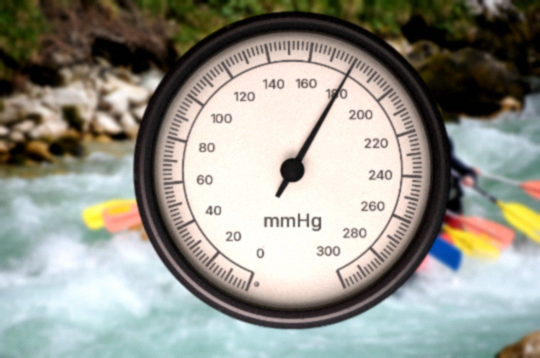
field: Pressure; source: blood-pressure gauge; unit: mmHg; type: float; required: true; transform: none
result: 180 mmHg
